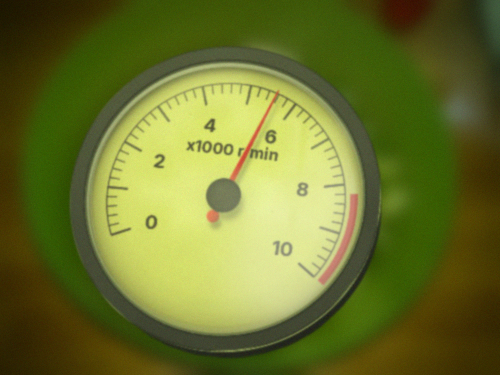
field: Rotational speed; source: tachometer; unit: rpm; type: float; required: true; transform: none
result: 5600 rpm
